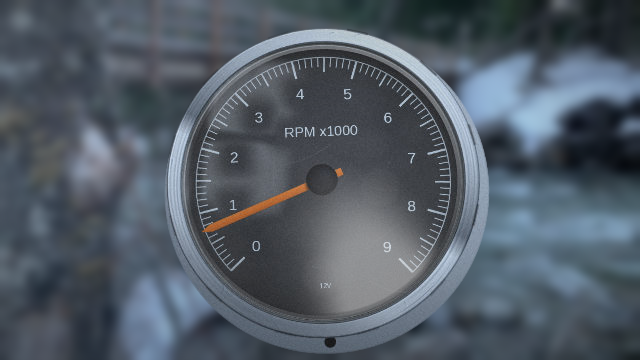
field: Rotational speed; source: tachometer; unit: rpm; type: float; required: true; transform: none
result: 700 rpm
